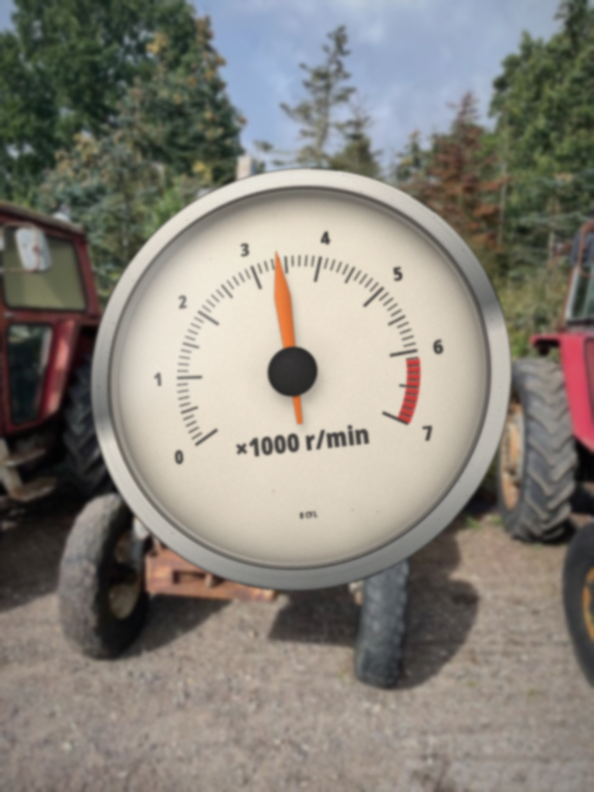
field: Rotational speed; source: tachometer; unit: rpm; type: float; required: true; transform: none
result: 3400 rpm
